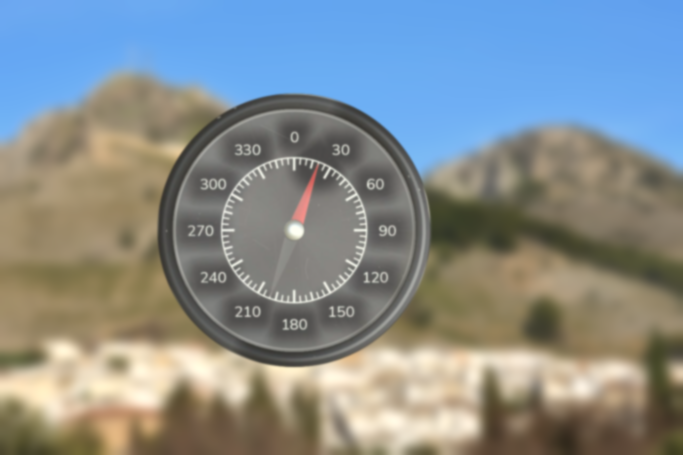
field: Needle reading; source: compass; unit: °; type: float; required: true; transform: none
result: 20 °
